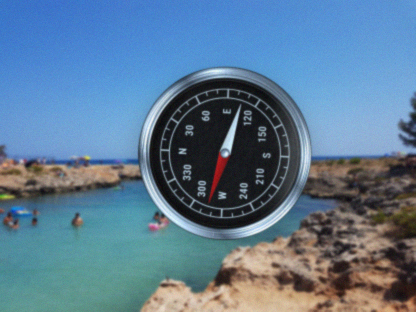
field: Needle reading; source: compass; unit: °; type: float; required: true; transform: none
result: 285 °
